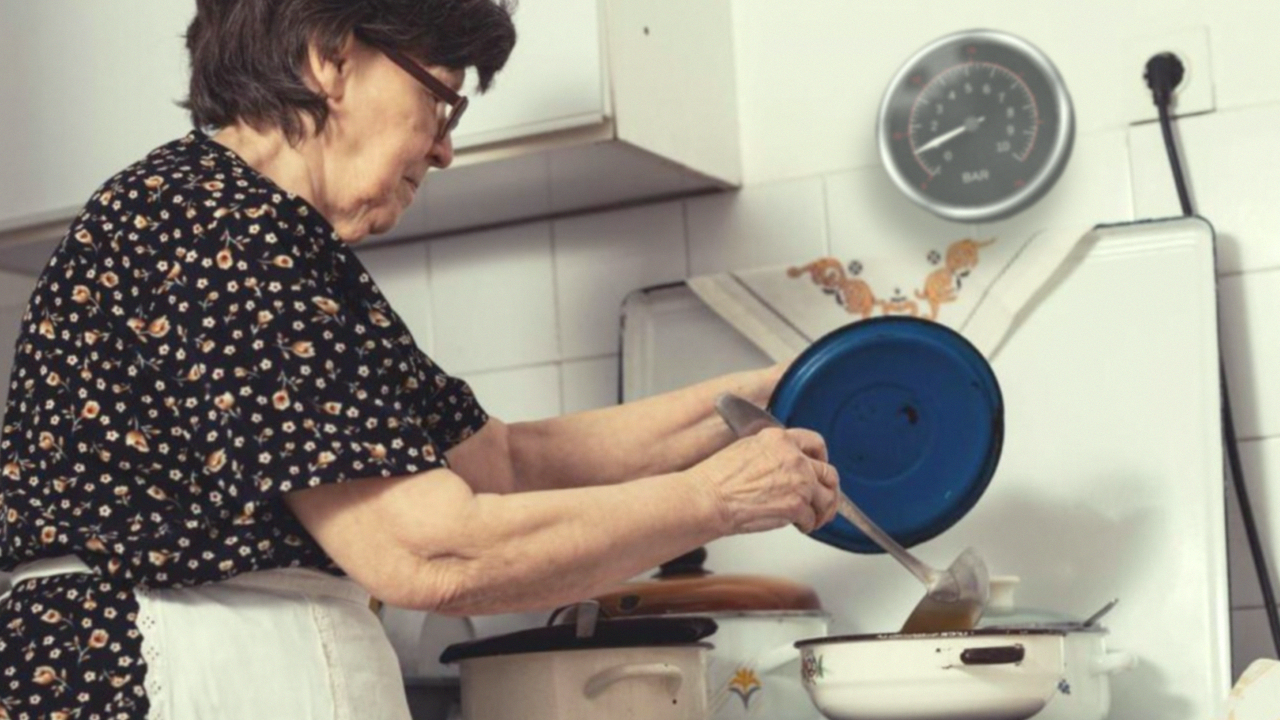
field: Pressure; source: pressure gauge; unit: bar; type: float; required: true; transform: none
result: 1 bar
